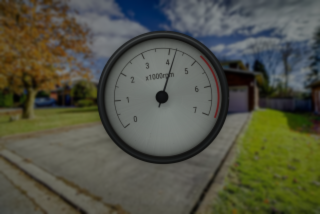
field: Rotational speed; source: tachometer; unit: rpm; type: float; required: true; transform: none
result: 4250 rpm
